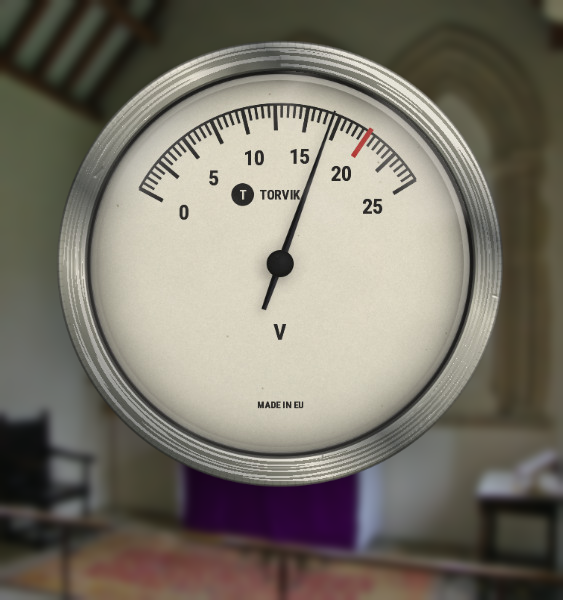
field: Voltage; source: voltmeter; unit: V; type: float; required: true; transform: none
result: 17 V
